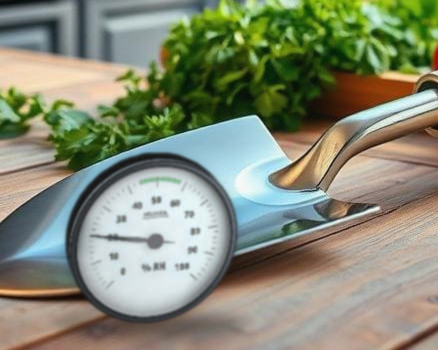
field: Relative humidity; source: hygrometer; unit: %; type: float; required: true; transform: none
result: 20 %
